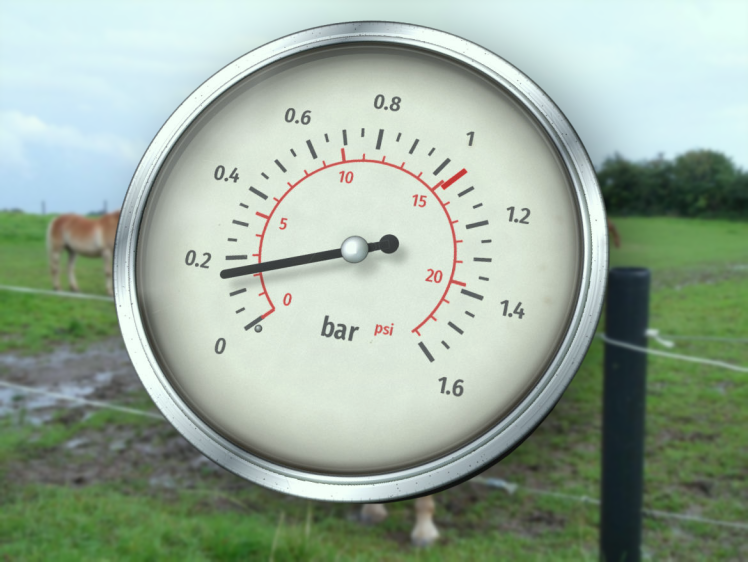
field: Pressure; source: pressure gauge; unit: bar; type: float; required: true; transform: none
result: 0.15 bar
